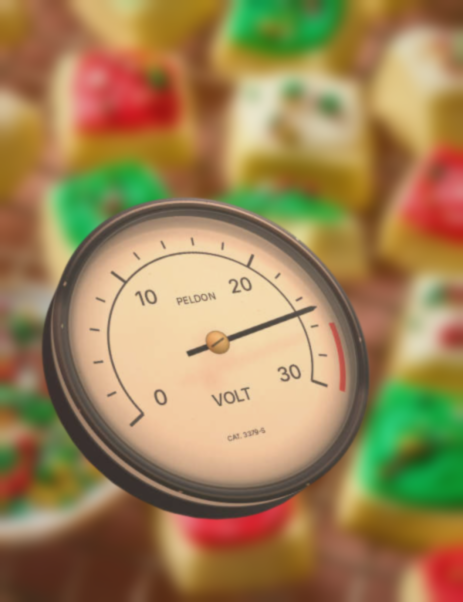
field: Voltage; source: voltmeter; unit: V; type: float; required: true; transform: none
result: 25 V
